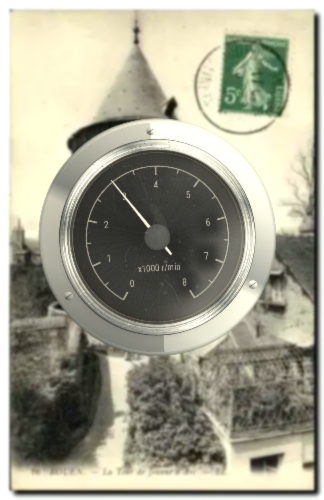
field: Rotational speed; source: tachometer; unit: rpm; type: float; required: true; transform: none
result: 3000 rpm
